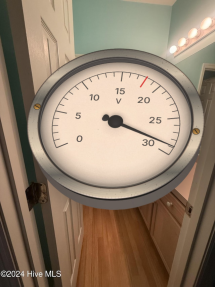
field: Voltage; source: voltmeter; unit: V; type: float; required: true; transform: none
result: 29 V
